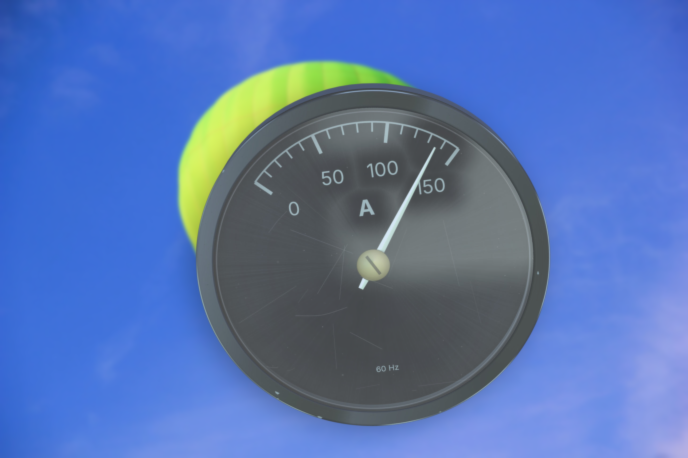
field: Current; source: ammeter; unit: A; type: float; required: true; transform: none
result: 135 A
